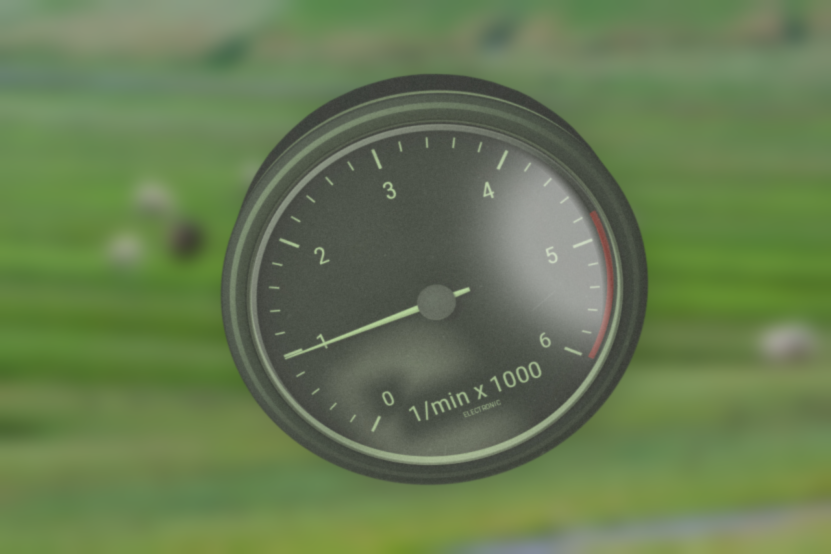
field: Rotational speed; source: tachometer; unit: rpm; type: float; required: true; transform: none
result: 1000 rpm
